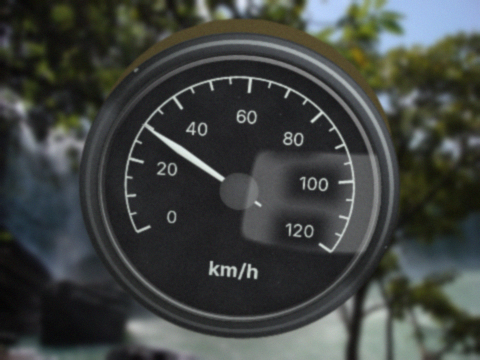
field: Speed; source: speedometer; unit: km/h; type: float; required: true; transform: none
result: 30 km/h
